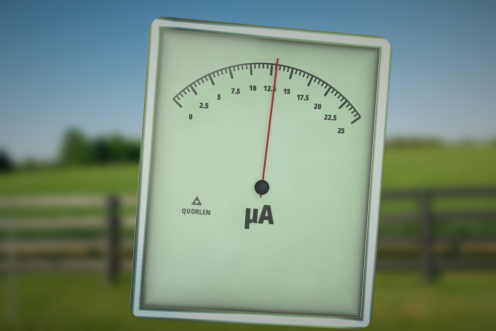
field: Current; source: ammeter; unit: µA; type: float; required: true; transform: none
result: 13 µA
